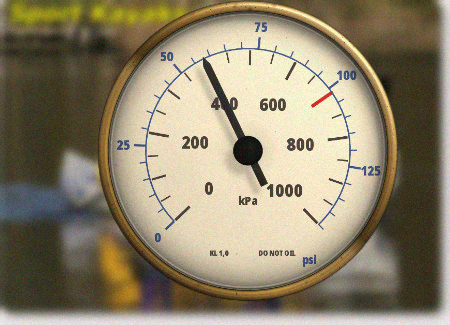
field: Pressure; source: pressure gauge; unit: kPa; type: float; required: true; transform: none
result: 400 kPa
